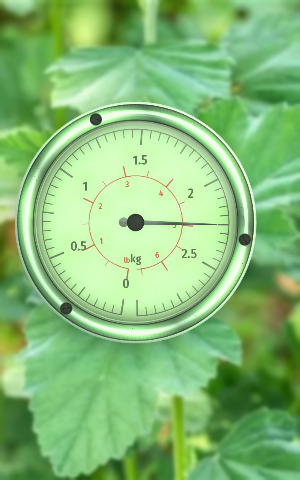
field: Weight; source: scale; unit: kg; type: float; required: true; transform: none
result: 2.25 kg
